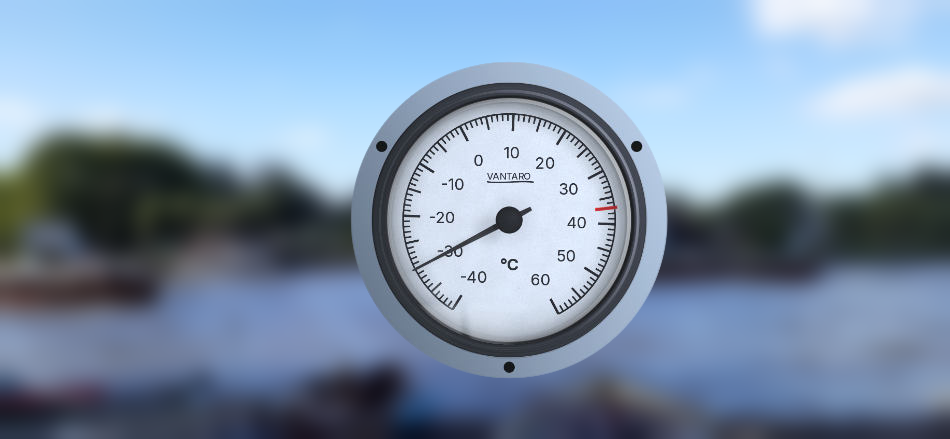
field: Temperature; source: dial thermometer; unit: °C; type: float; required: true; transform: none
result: -30 °C
